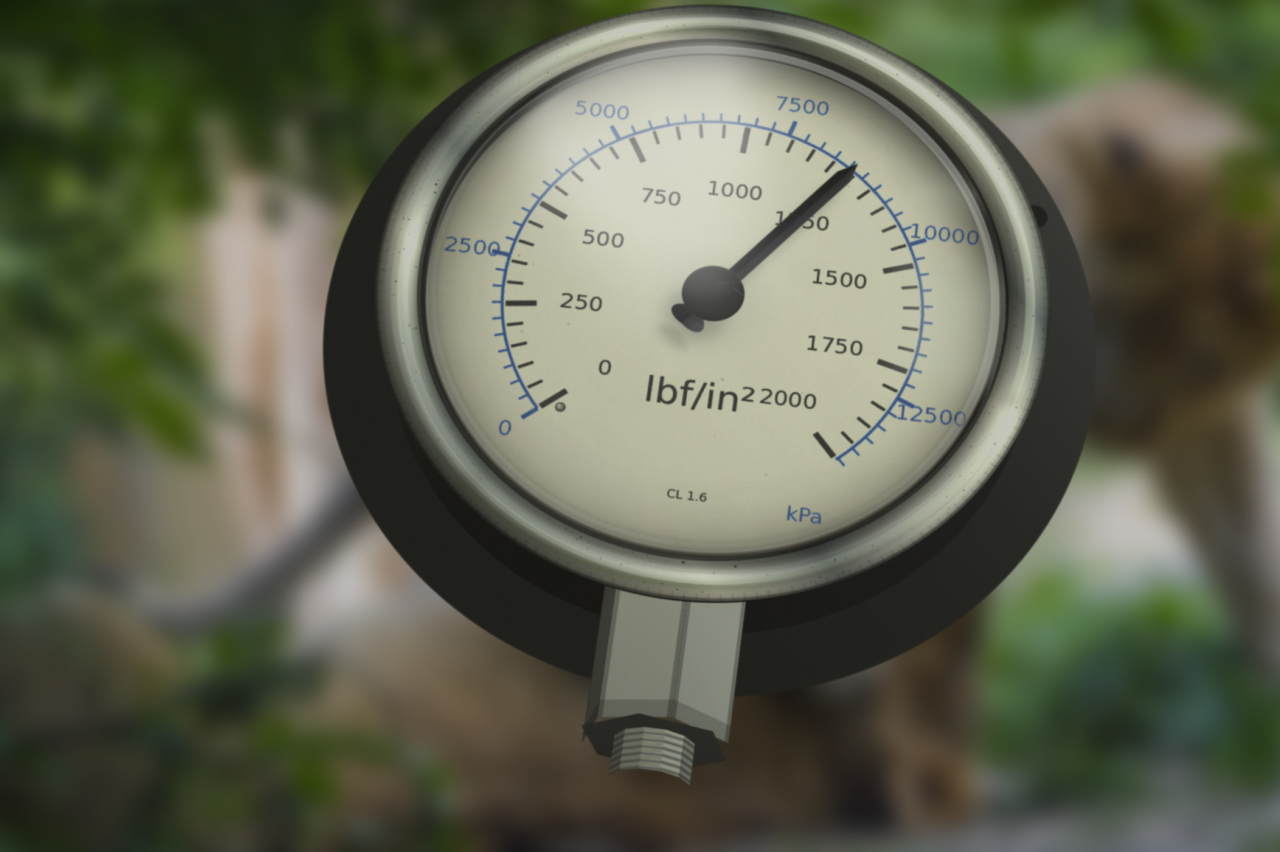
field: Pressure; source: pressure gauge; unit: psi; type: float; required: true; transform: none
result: 1250 psi
